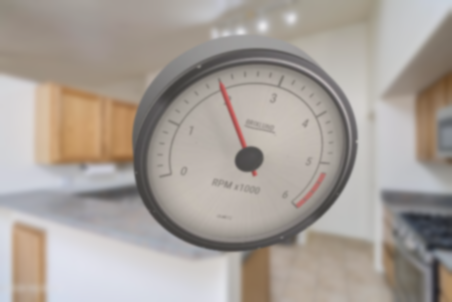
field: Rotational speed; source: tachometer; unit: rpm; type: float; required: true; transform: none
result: 2000 rpm
